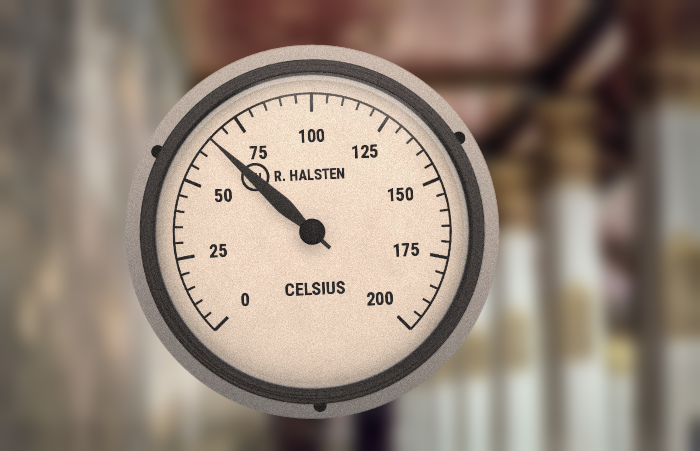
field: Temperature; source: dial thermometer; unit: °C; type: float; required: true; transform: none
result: 65 °C
